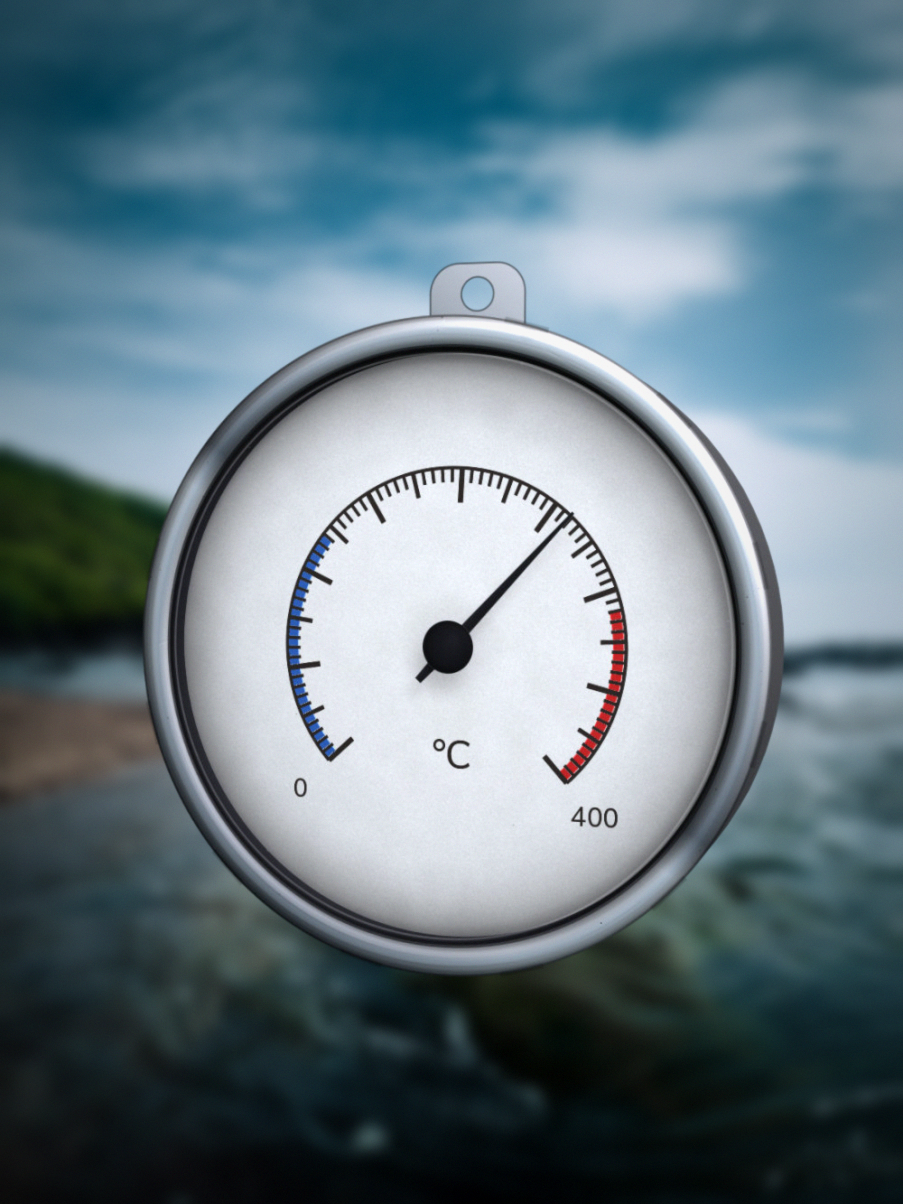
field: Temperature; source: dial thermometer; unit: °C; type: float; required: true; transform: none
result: 260 °C
